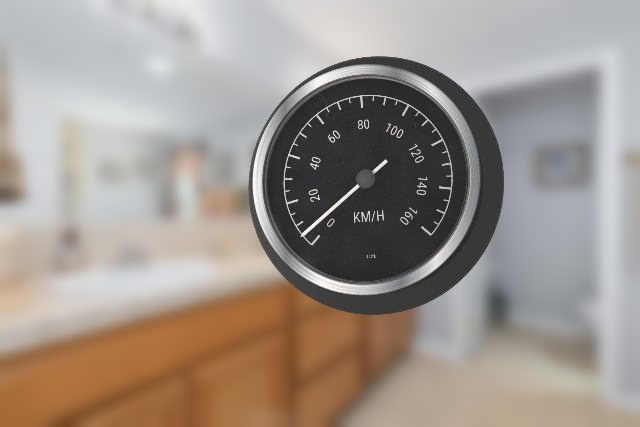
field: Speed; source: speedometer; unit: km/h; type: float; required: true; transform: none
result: 5 km/h
